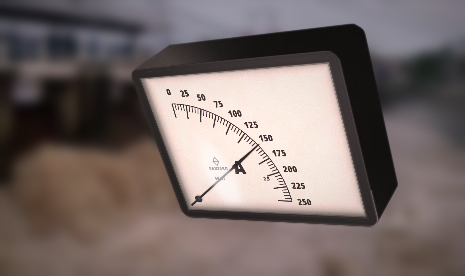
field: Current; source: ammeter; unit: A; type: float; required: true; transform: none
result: 150 A
